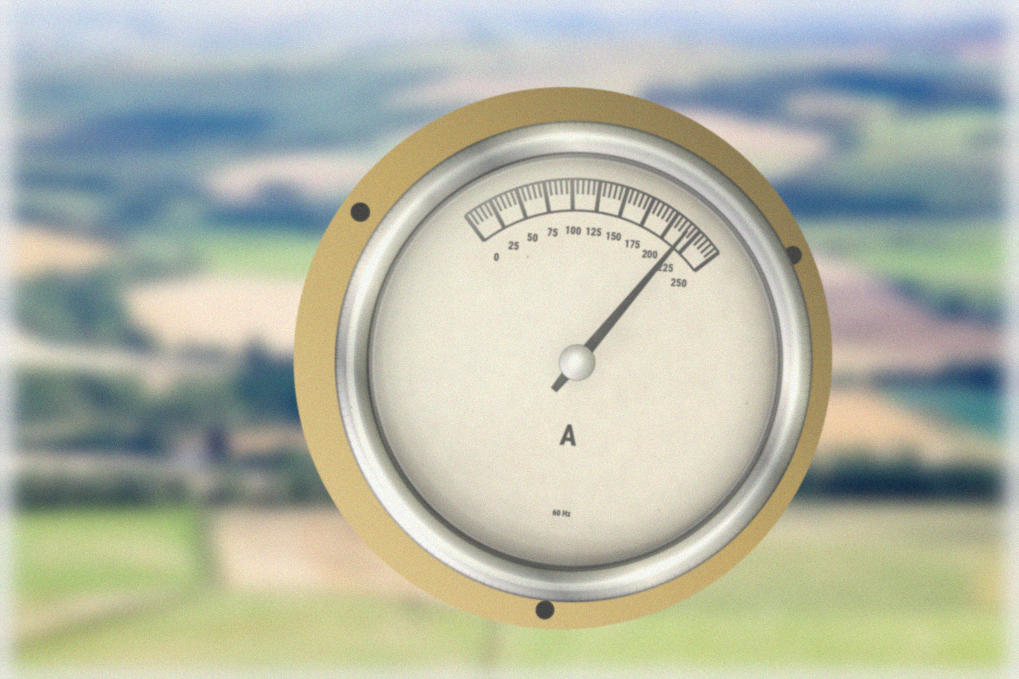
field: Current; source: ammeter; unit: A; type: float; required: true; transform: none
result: 215 A
